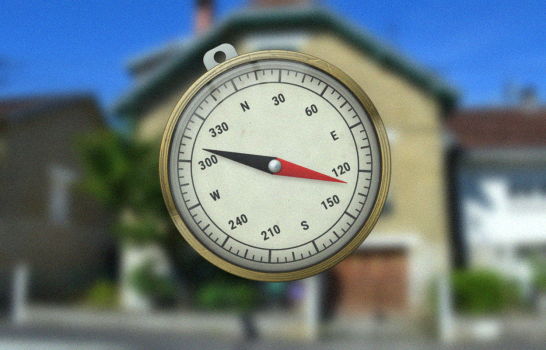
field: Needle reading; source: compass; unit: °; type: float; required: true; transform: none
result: 130 °
